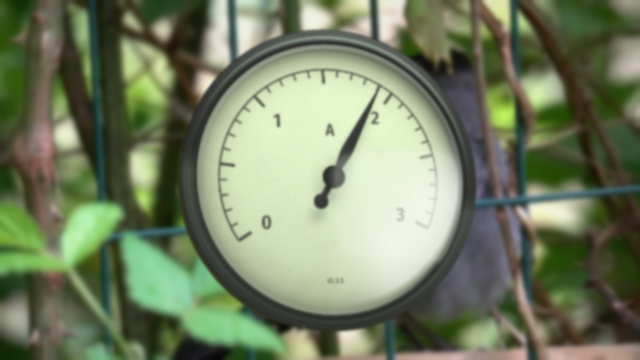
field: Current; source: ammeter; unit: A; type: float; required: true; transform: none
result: 1.9 A
